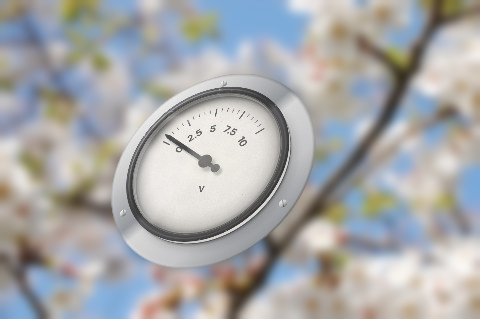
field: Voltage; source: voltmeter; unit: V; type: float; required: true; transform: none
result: 0.5 V
